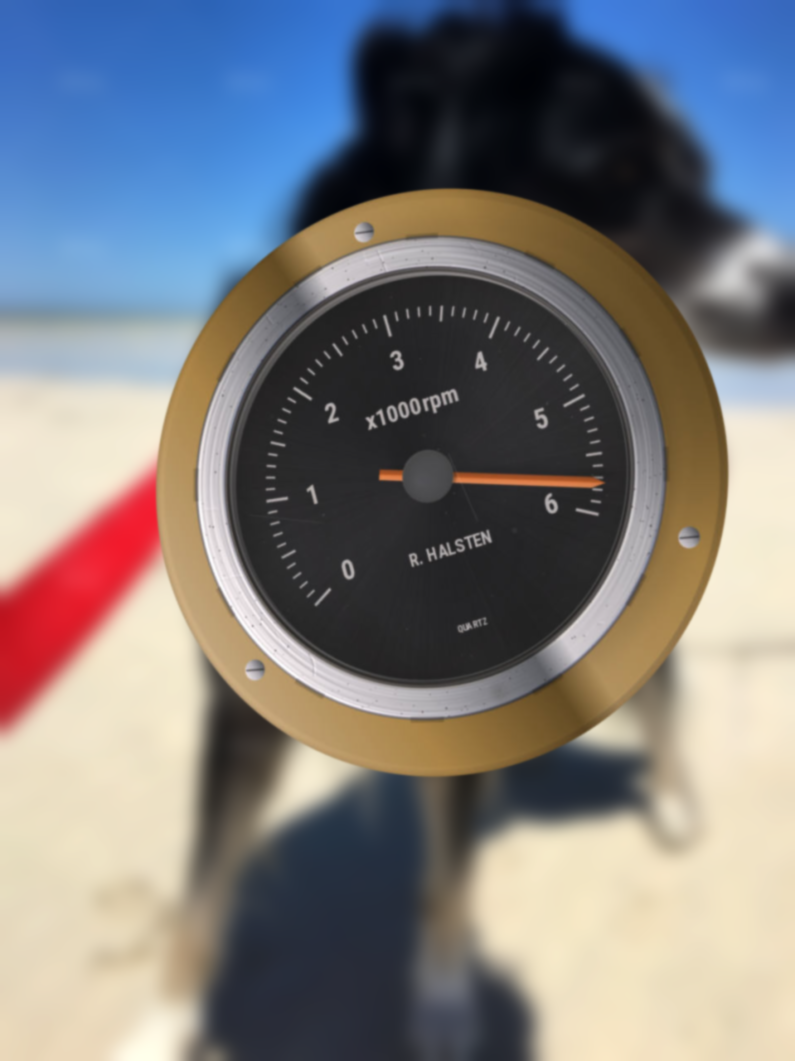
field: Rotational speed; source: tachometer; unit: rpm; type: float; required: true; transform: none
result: 5750 rpm
